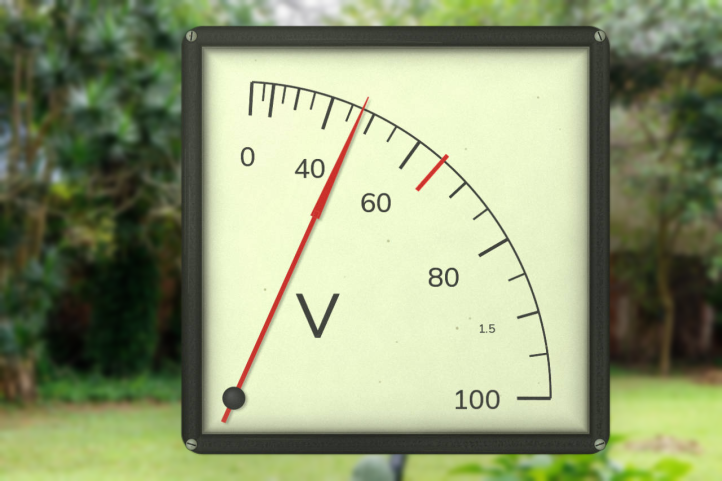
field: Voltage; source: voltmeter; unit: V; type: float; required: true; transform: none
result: 47.5 V
